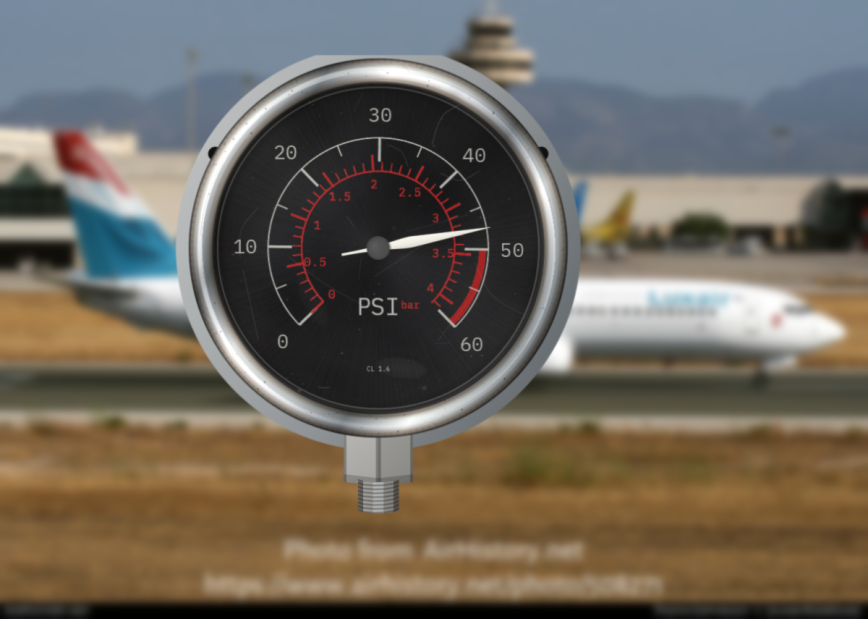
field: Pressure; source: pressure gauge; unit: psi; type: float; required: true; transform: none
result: 47.5 psi
